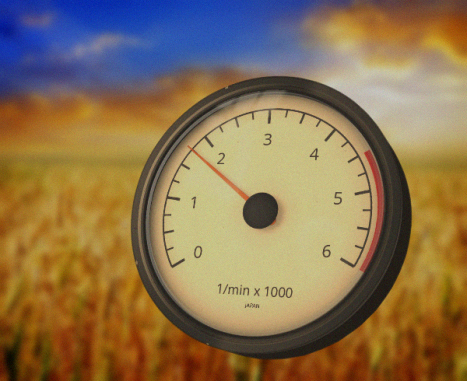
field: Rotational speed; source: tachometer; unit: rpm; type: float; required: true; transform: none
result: 1750 rpm
